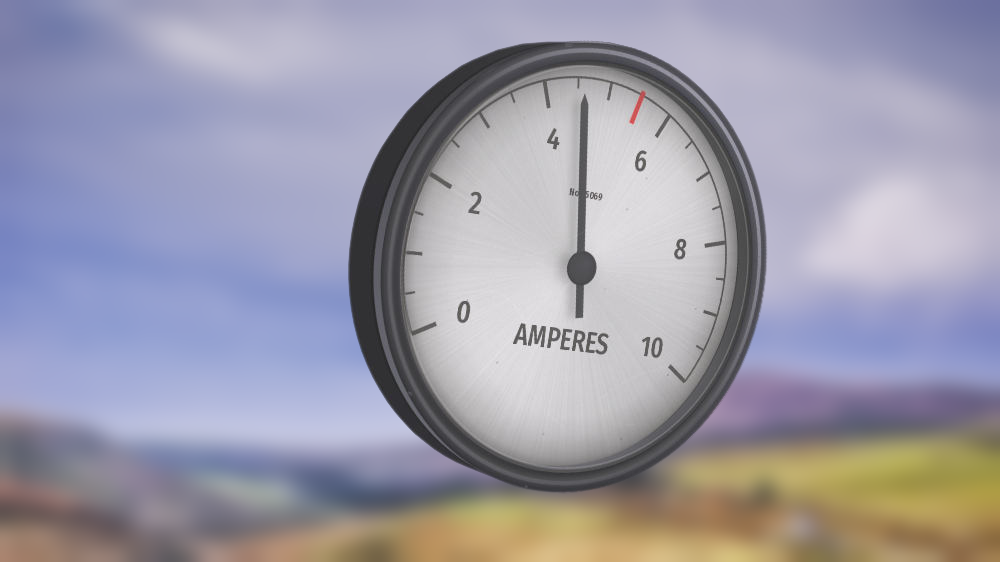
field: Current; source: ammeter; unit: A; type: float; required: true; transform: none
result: 4.5 A
